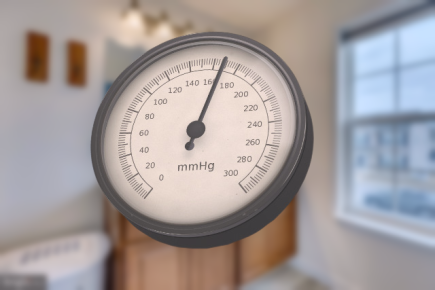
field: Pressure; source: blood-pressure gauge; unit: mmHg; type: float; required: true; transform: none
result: 170 mmHg
